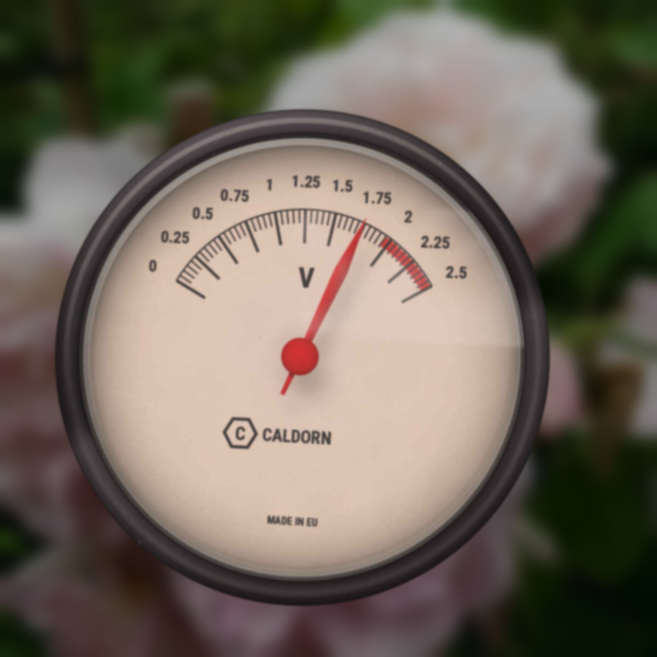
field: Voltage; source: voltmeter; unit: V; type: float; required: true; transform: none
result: 1.75 V
